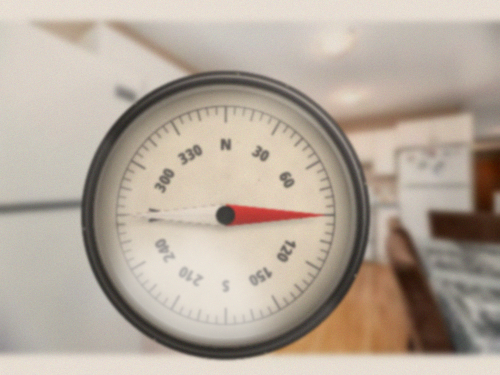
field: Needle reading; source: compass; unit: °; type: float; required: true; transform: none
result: 90 °
